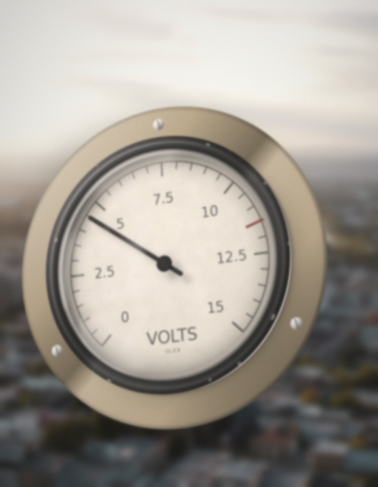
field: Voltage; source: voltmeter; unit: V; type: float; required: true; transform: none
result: 4.5 V
